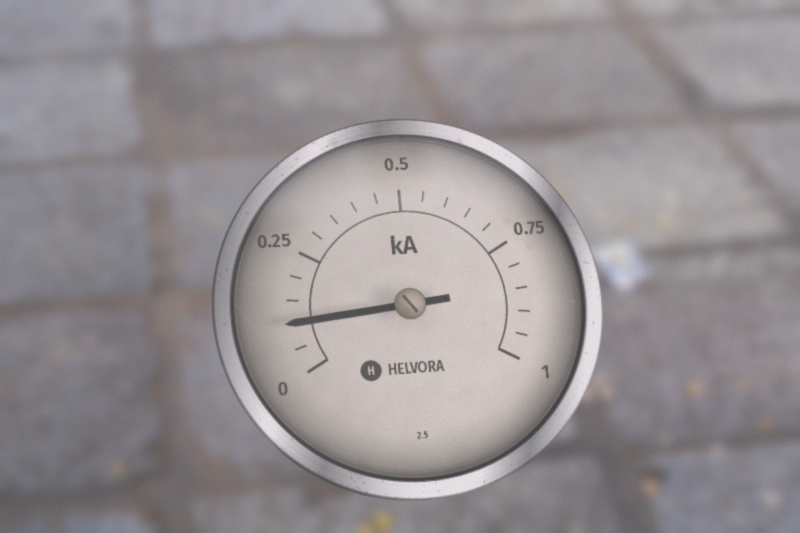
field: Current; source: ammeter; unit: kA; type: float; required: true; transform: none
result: 0.1 kA
